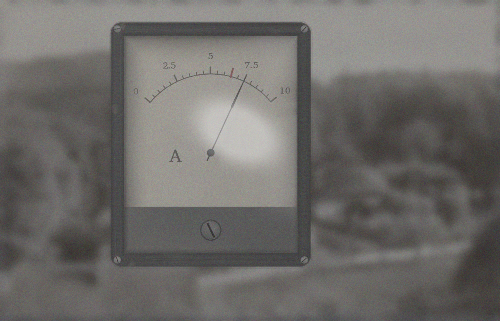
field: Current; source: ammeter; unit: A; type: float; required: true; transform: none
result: 7.5 A
